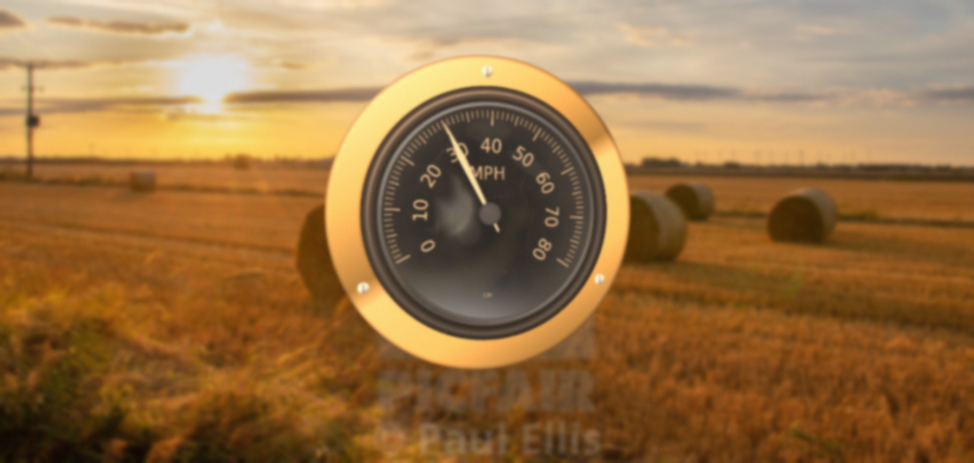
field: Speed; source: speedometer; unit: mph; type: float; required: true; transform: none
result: 30 mph
